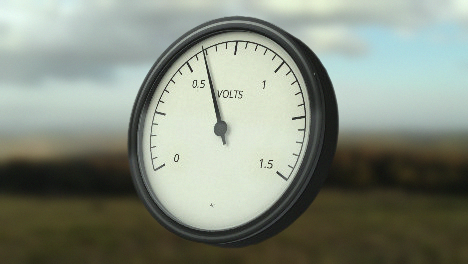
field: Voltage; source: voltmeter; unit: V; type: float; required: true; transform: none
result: 0.6 V
